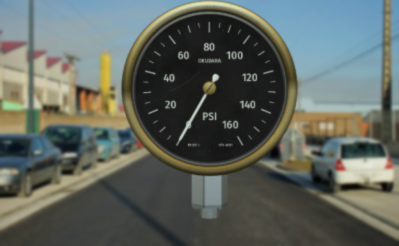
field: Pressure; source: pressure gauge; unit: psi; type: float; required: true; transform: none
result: 0 psi
